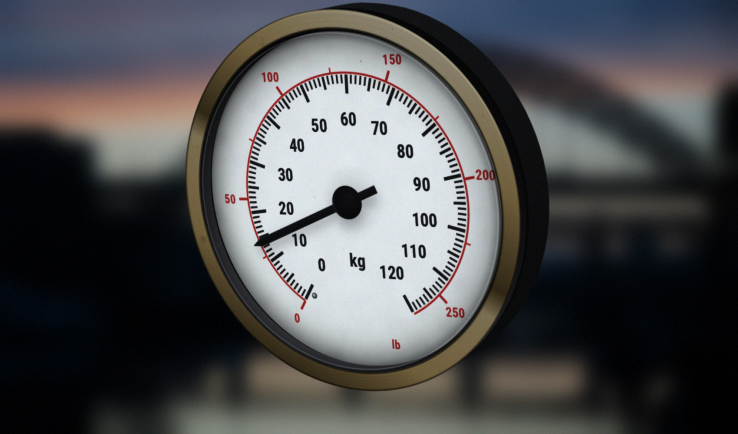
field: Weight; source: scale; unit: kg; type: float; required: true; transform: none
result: 14 kg
